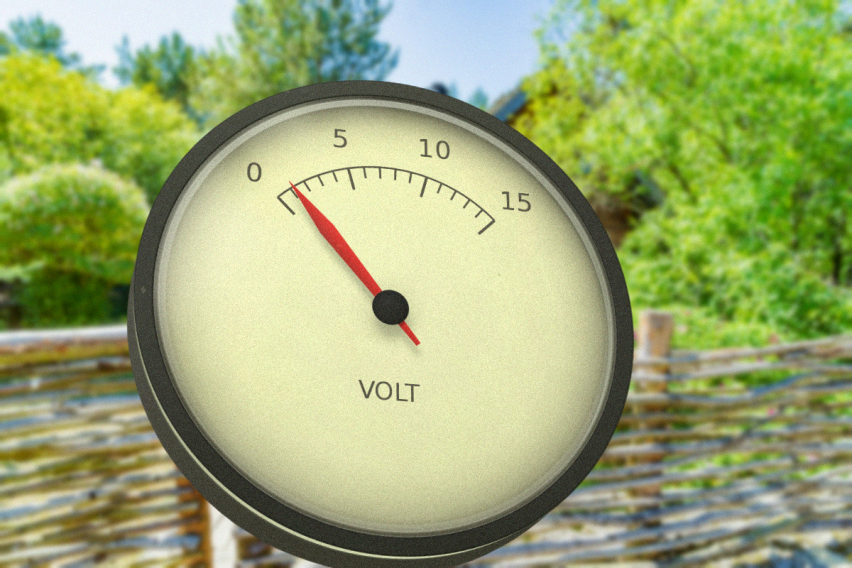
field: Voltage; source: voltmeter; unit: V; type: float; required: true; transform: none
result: 1 V
